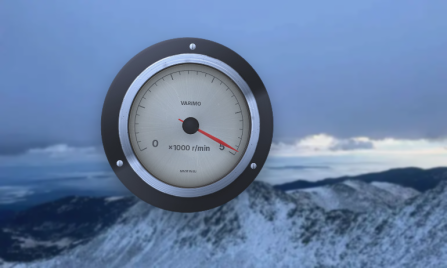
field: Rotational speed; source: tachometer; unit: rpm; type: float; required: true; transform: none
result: 4900 rpm
